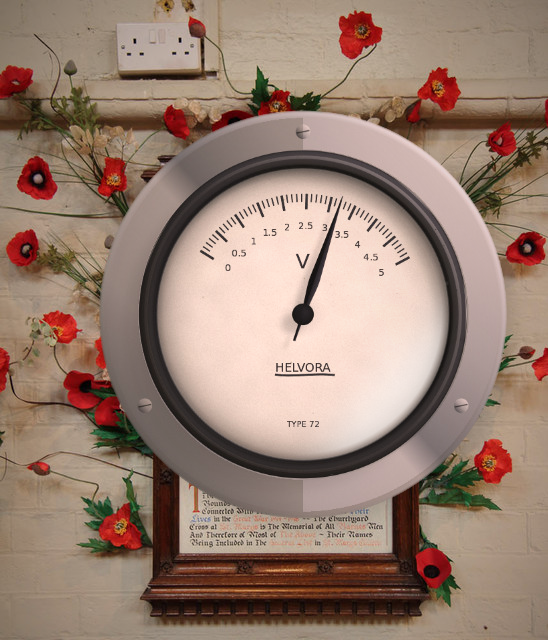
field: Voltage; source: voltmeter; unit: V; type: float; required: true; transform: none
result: 3.2 V
